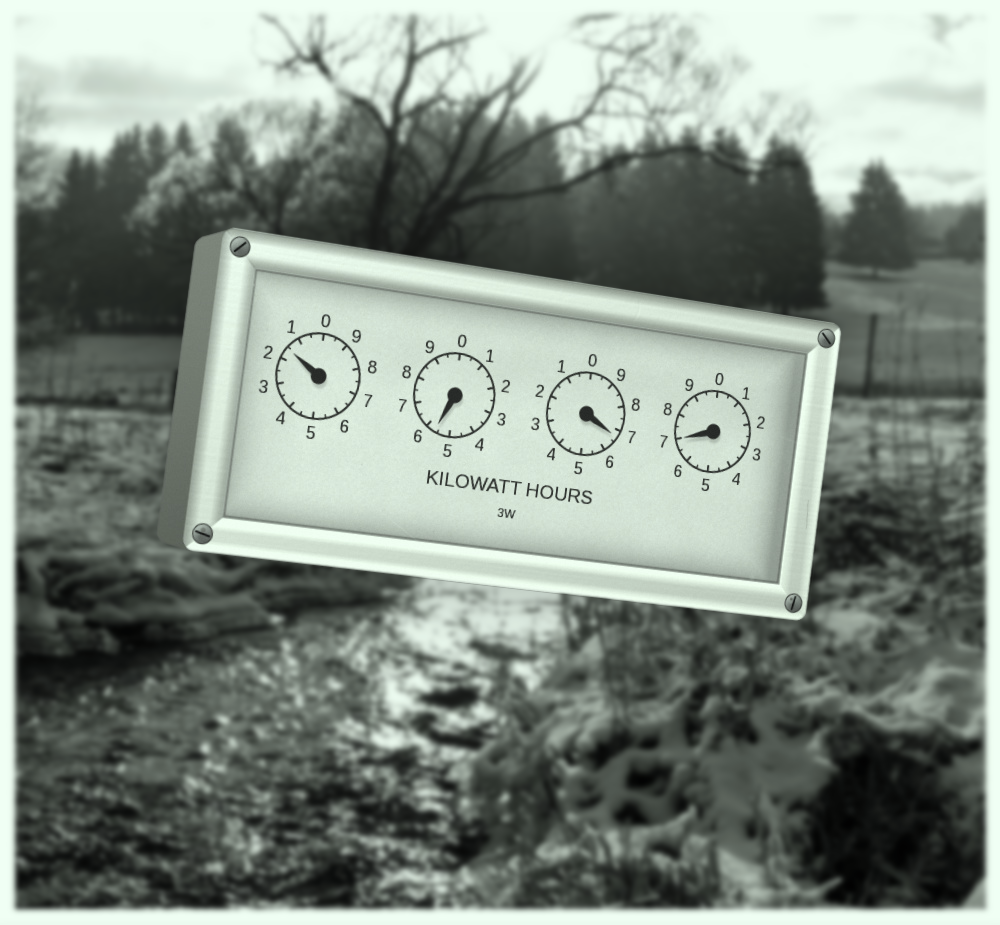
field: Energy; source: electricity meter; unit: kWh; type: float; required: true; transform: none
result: 1567 kWh
